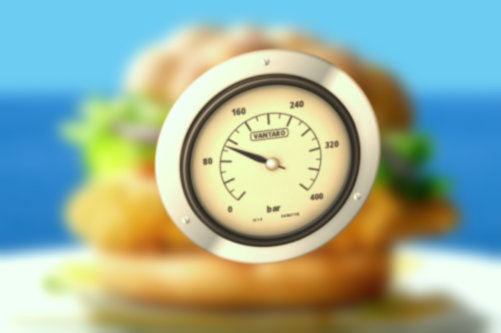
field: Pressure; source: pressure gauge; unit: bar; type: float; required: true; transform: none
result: 110 bar
